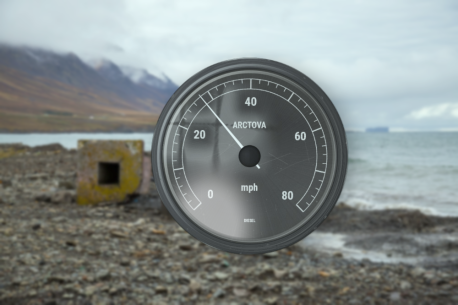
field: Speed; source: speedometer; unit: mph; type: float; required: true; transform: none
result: 28 mph
